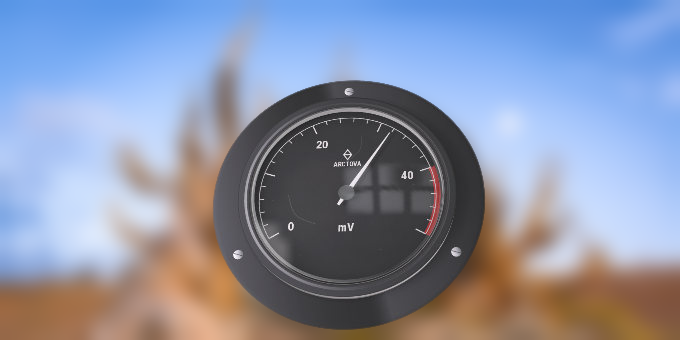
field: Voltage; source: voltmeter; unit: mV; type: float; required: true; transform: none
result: 32 mV
